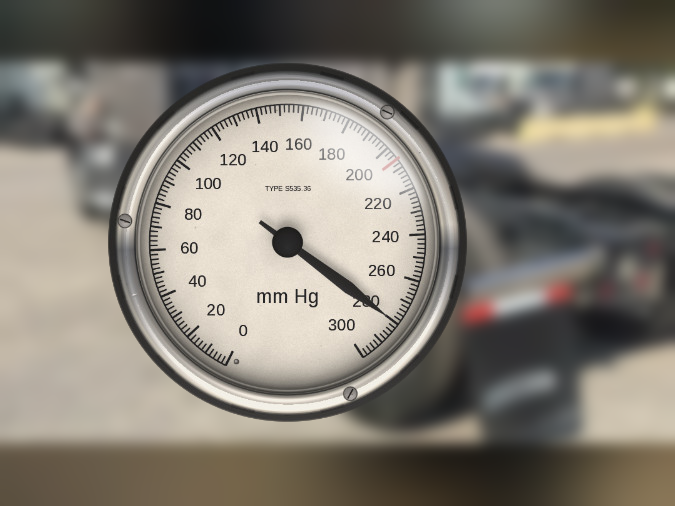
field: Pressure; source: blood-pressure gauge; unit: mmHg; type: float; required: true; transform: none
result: 280 mmHg
